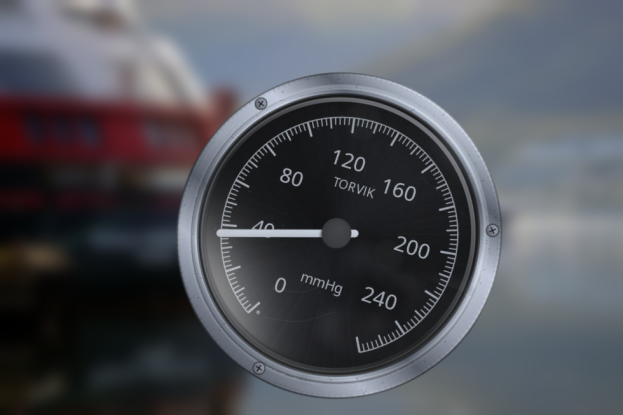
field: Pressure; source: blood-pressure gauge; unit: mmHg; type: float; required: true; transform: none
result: 36 mmHg
